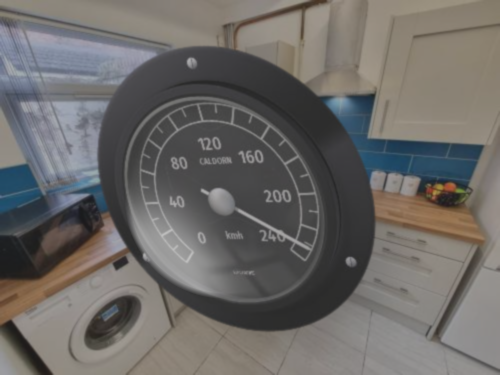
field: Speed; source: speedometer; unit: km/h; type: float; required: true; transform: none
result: 230 km/h
